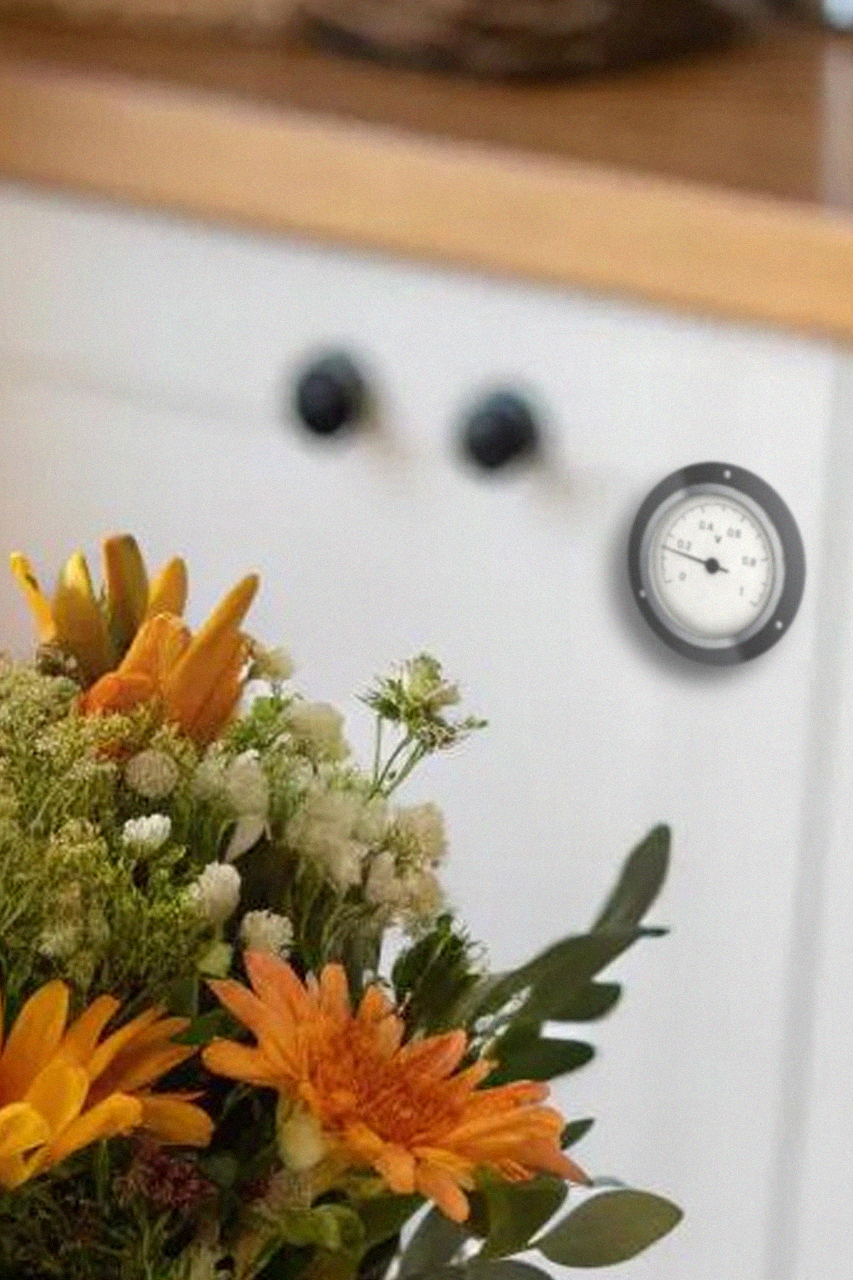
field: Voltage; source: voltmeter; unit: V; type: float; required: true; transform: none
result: 0.15 V
